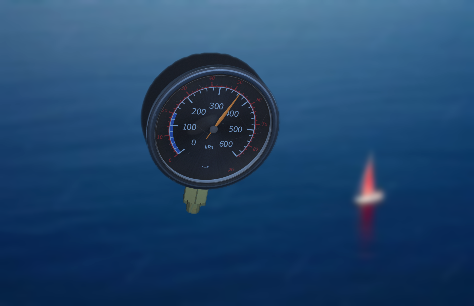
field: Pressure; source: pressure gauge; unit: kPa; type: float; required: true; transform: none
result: 360 kPa
